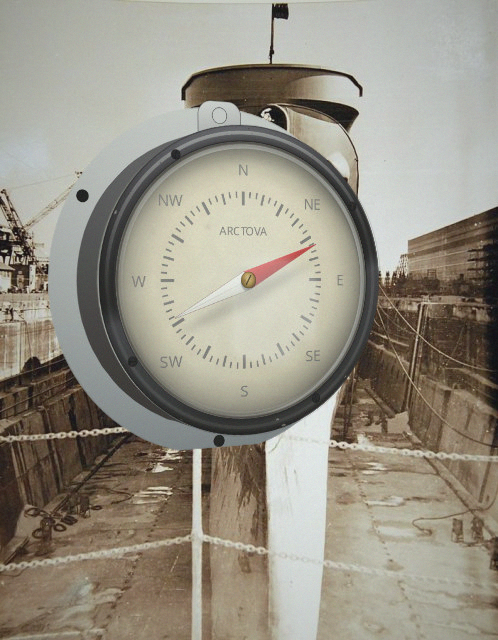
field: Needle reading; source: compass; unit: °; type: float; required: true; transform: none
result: 65 °
